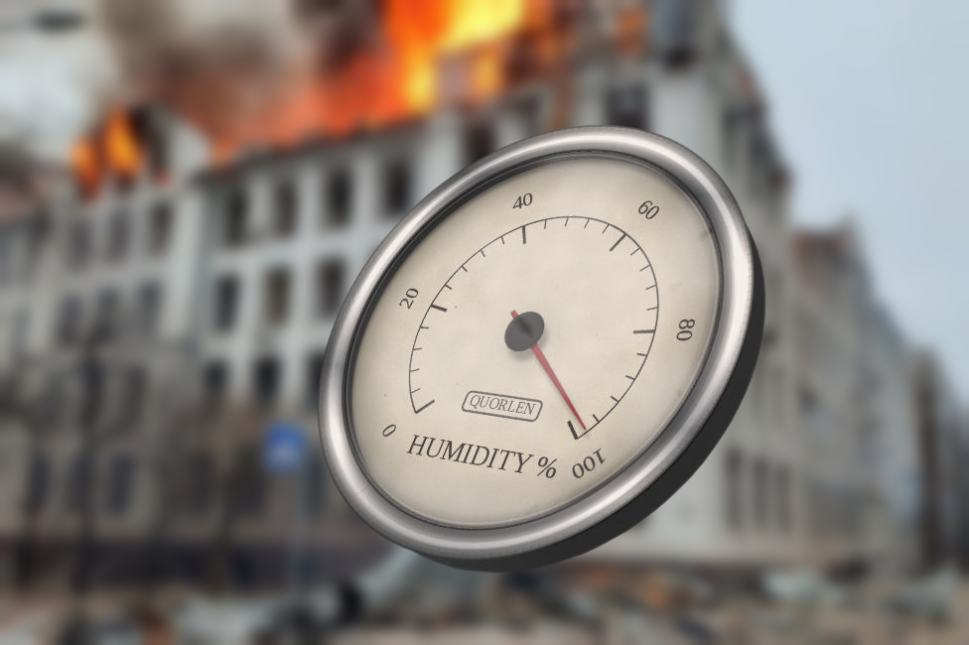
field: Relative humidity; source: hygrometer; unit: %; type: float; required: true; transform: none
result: 98 %
